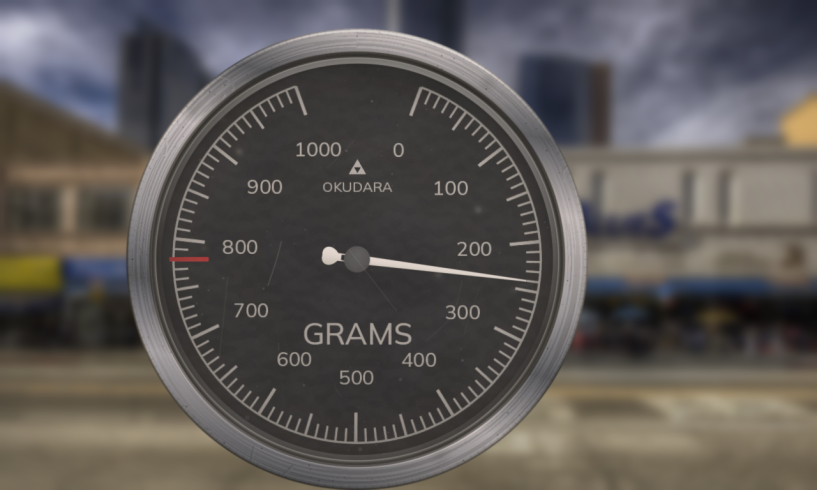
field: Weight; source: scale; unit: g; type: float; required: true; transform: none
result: 240 g
